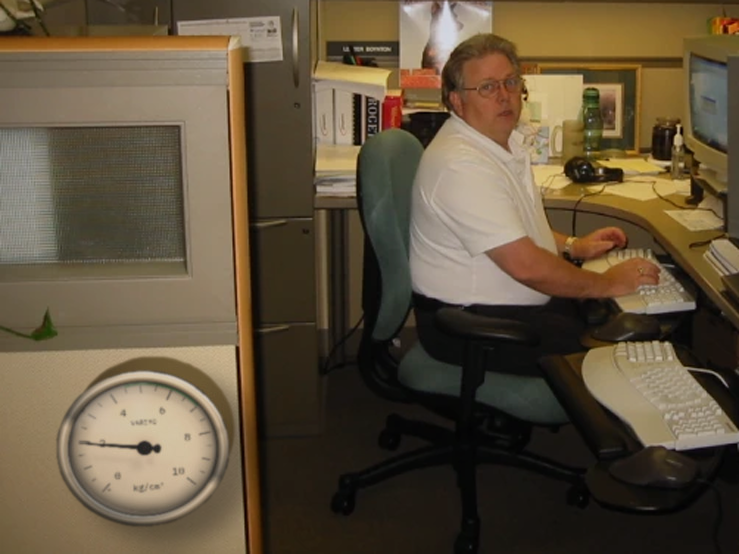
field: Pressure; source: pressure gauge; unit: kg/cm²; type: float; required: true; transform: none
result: 2 kg/cm²
